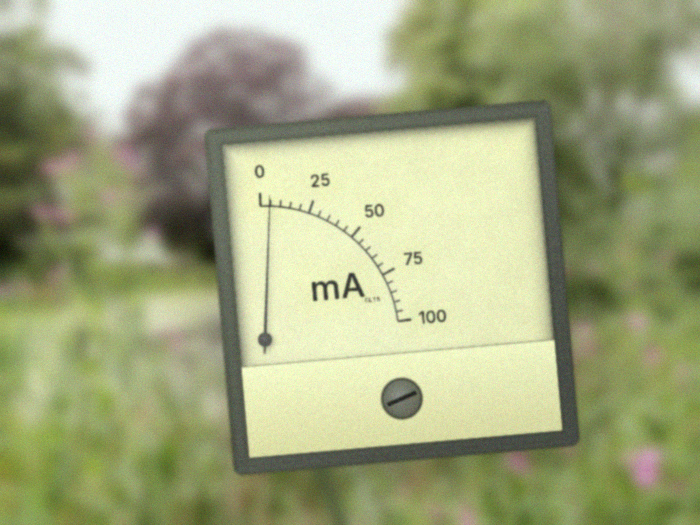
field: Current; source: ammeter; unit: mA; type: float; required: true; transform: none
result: 5 mA
